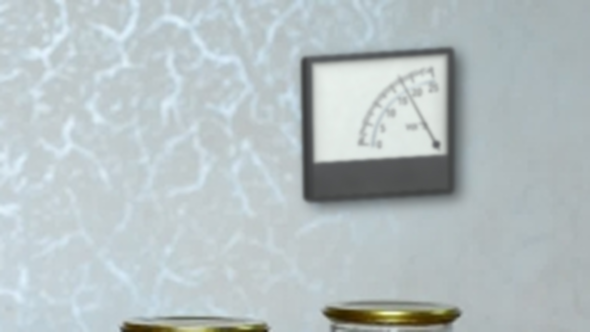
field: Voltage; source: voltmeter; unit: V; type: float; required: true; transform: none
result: 17.5 V
